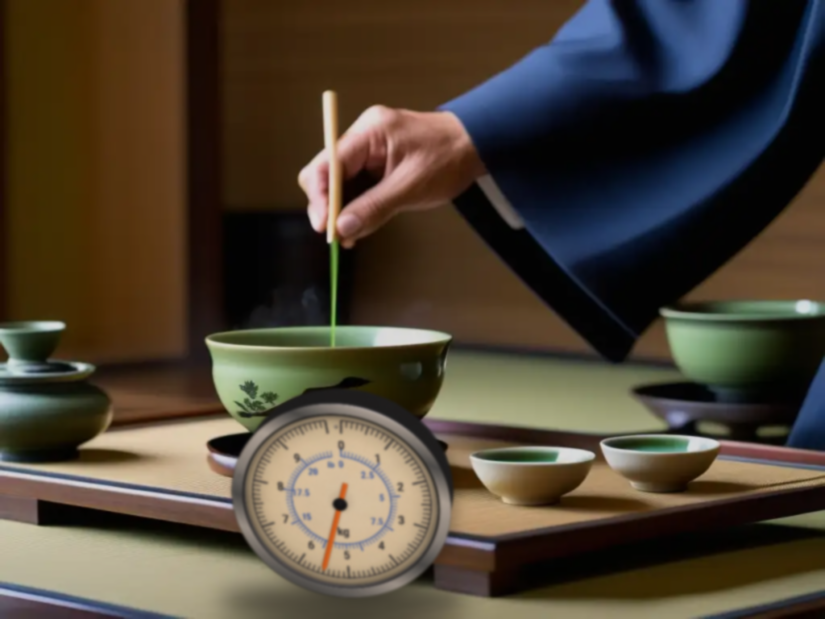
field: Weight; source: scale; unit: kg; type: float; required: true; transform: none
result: 5.5 kg
